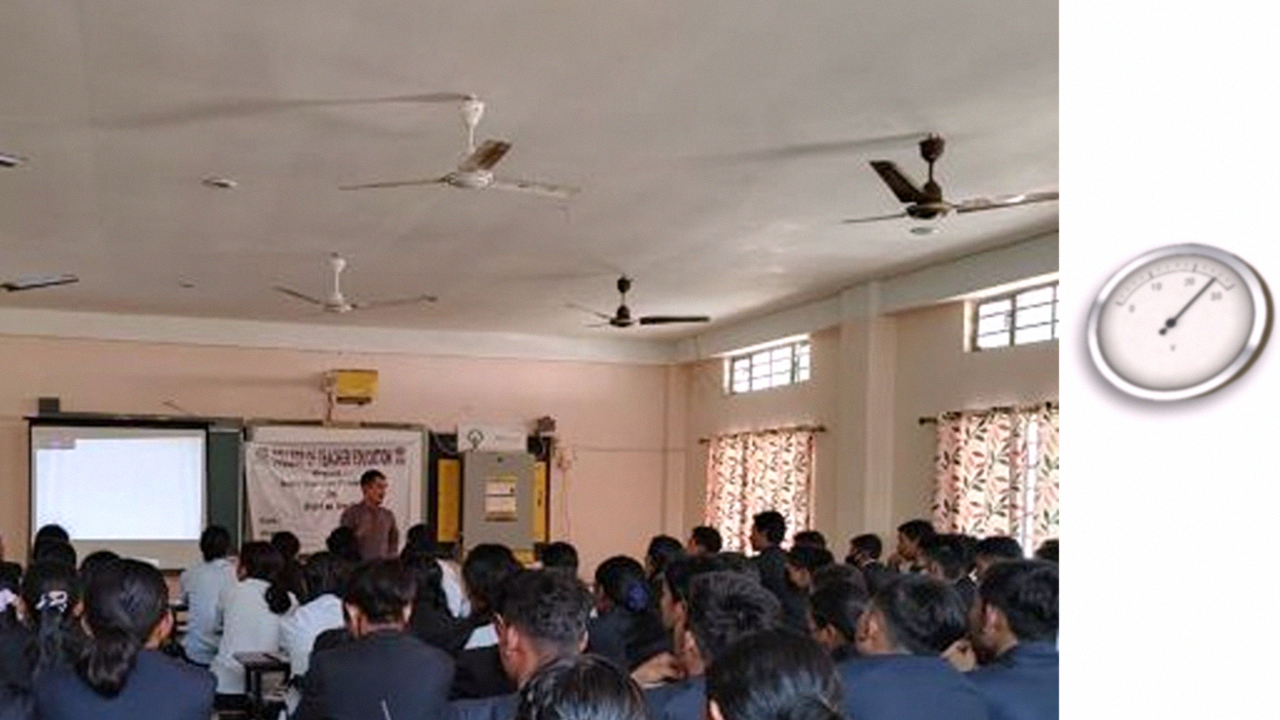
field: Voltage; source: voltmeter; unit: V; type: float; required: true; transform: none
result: 26 V
